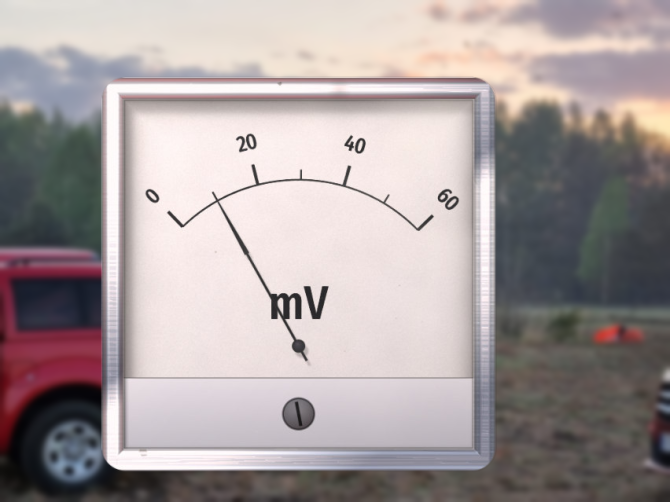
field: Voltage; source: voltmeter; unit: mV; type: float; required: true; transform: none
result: 10 mV
